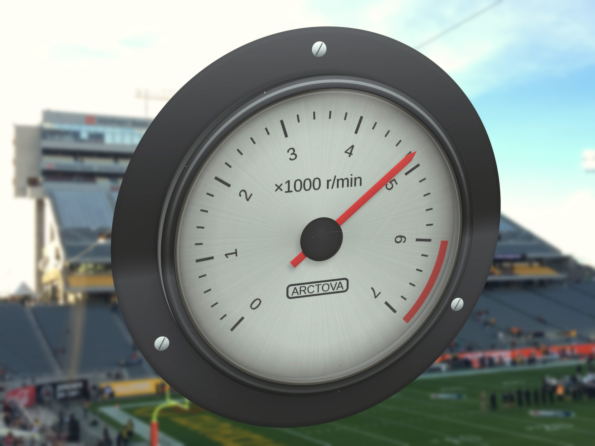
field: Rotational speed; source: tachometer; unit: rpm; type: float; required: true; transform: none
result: 4800 rpm
